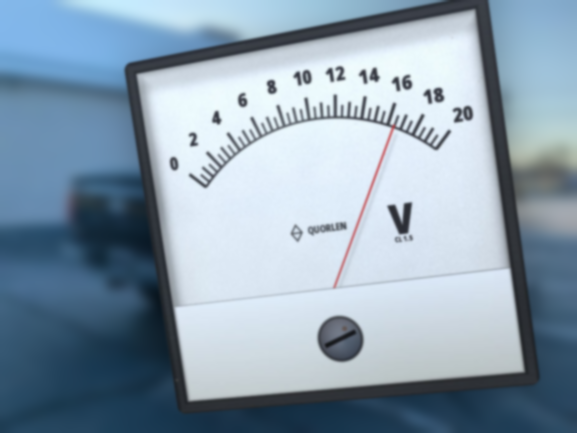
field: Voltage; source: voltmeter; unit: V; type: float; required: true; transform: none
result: 16.5 V
